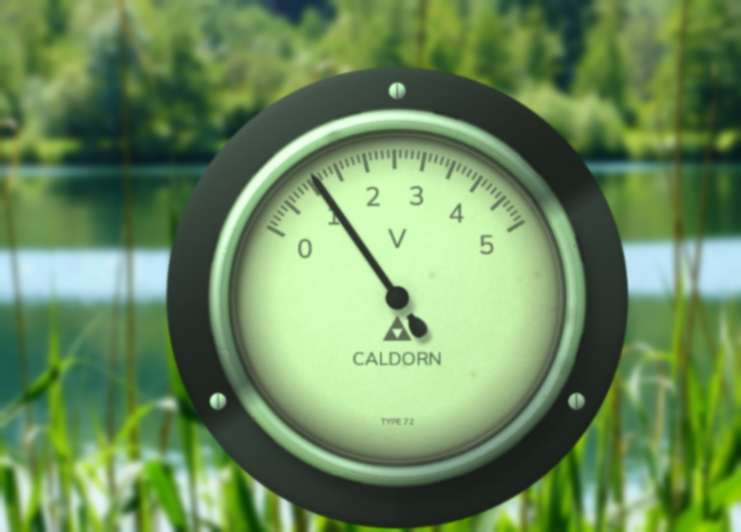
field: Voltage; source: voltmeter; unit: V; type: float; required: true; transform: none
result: 1.1 V
